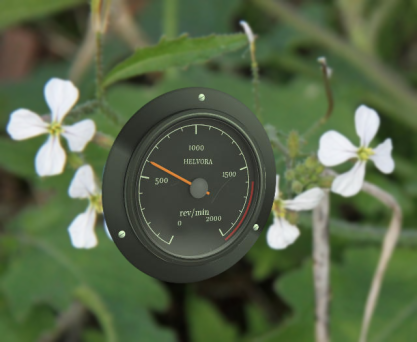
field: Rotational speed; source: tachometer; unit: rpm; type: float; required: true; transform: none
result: 600 rpm
